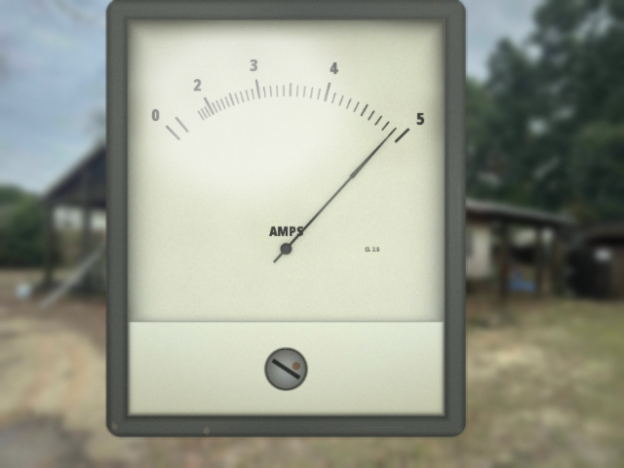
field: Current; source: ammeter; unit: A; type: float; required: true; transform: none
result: 4.9 A
